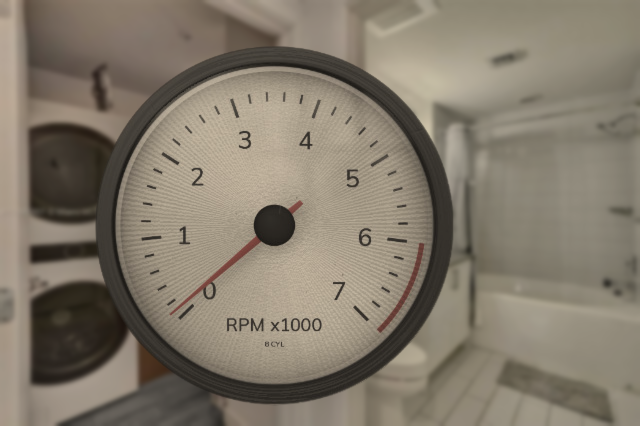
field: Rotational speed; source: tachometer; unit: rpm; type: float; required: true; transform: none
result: 100 rpm
